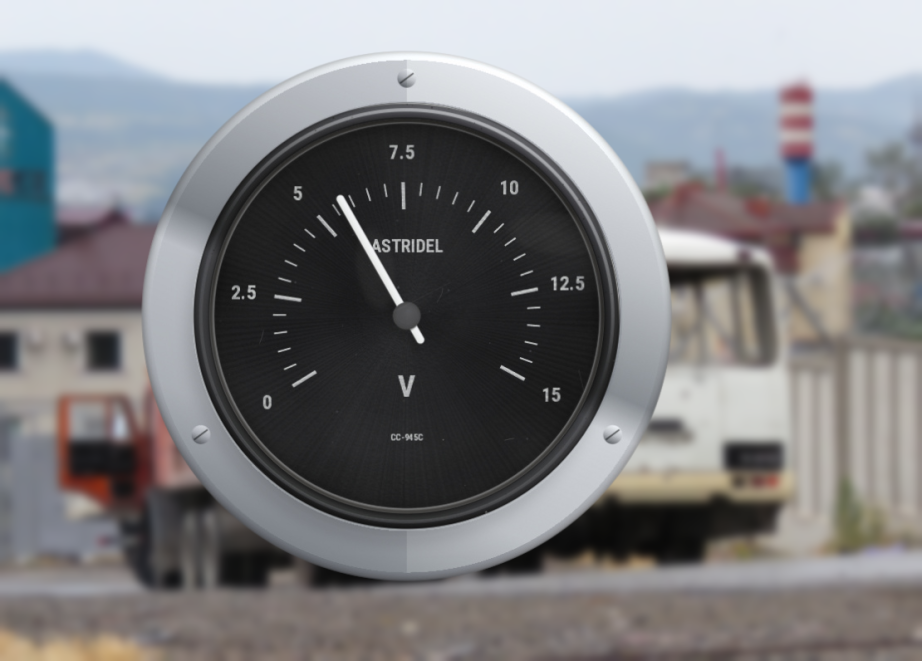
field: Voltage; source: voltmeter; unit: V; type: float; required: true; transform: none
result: 5.75 V
